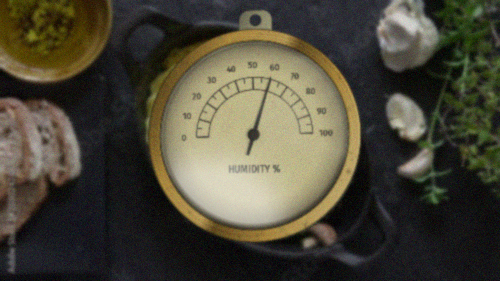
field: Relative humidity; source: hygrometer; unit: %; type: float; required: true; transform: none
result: 60 %
